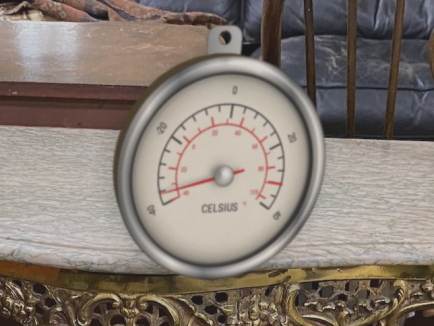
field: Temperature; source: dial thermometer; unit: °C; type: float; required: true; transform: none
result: -36 °C
